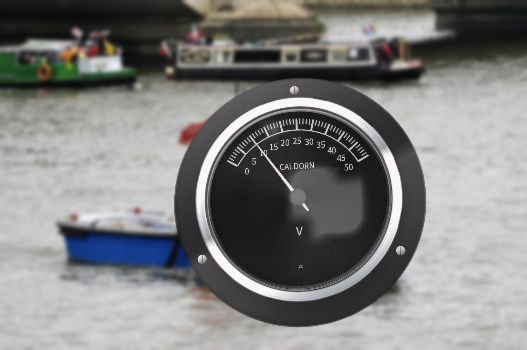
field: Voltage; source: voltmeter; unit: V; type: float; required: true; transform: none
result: 10 V
